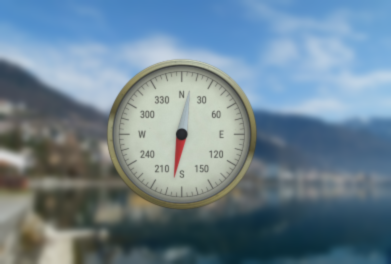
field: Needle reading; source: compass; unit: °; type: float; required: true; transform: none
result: 190 °
